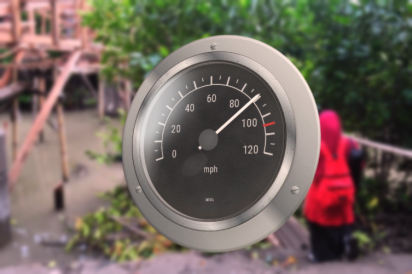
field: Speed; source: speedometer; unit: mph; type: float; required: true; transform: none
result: 90 mph
